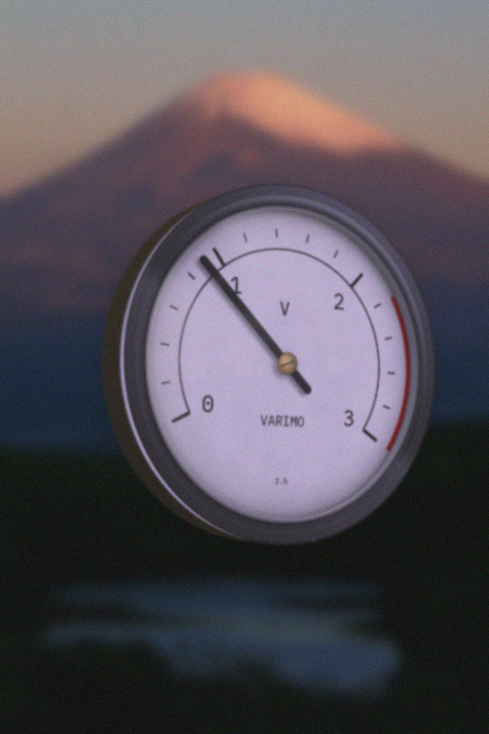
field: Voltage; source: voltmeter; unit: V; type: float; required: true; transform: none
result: 0.9 V
